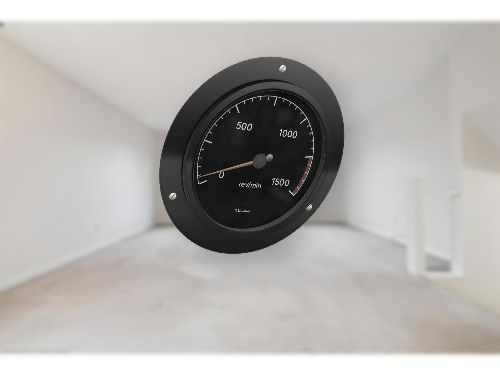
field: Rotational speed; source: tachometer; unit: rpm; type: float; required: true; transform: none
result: 50 rpm
